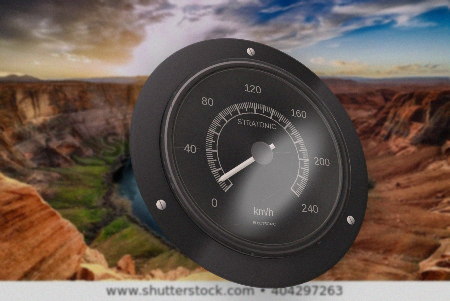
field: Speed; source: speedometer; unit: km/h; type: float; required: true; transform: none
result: 10 km/h
